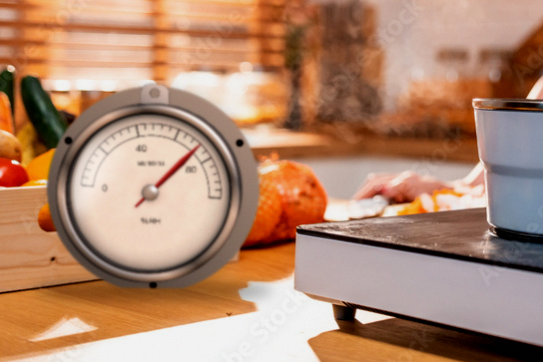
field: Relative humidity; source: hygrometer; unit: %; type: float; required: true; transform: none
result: 72 %
